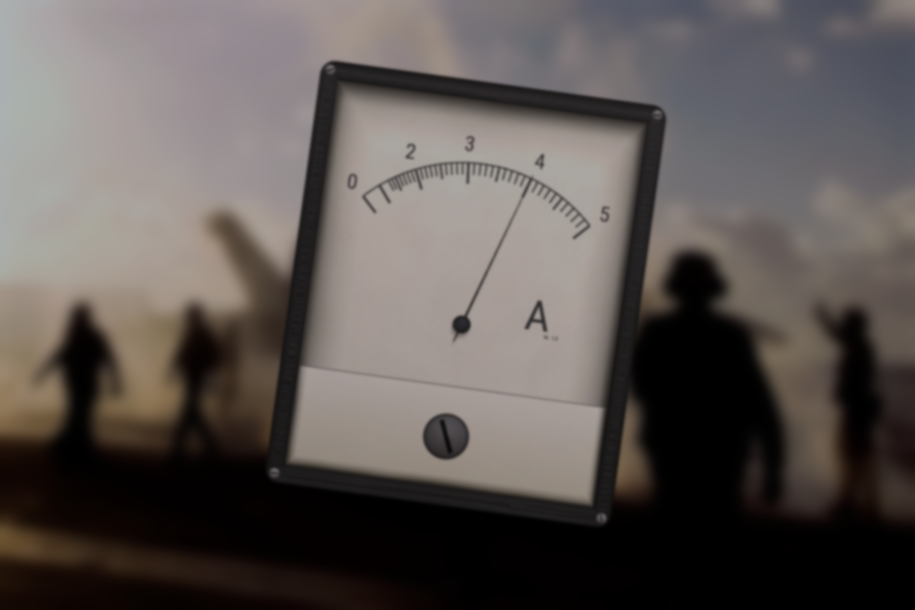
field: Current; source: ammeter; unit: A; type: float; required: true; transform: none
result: 4 A
